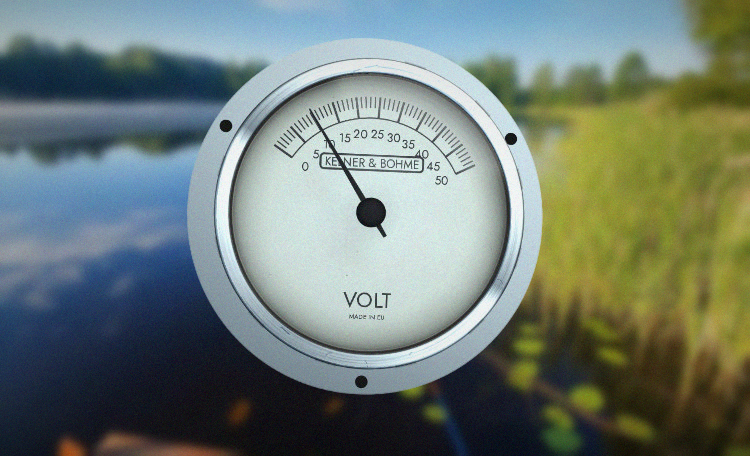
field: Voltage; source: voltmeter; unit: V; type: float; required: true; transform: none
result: 10 V
